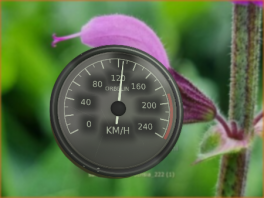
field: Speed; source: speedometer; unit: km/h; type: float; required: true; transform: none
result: 125 km/h
